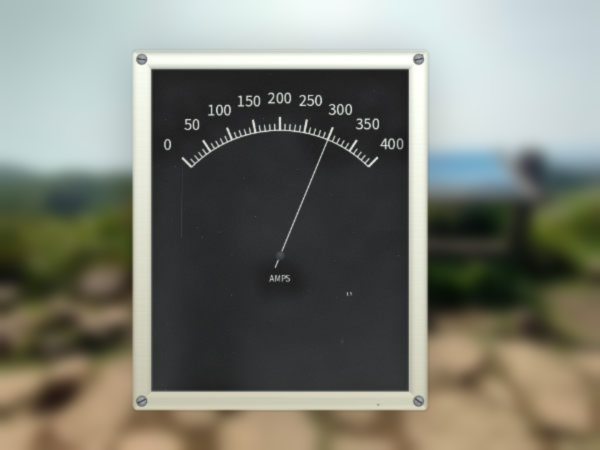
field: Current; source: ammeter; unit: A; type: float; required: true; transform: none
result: 300 A
